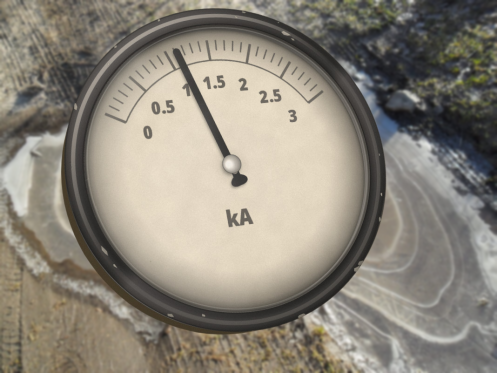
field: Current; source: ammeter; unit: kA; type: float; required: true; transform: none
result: 1.1 kA
